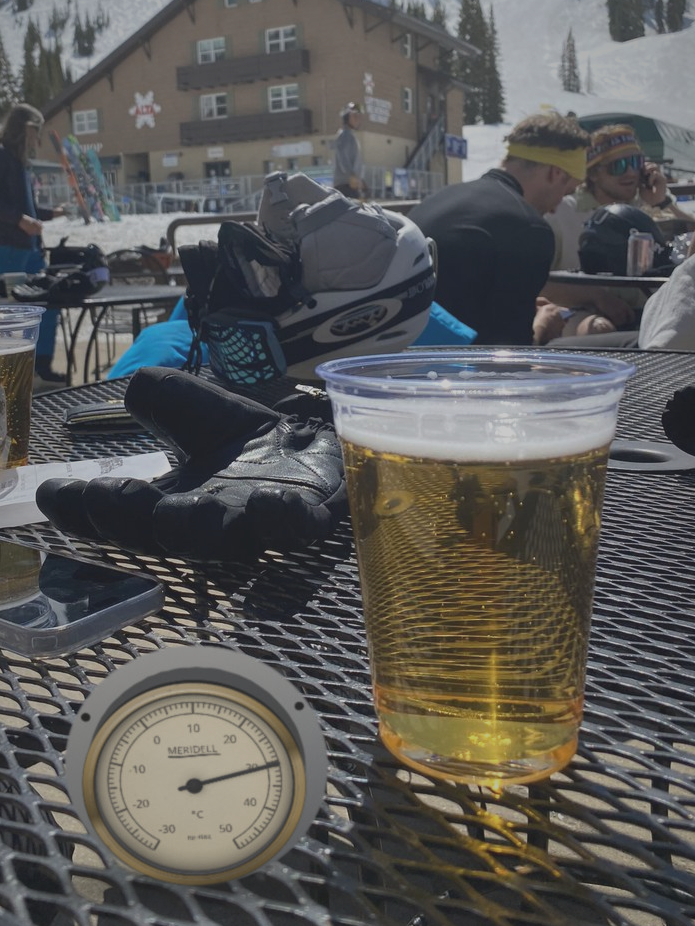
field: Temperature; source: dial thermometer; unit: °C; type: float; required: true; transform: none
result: 30 °C
